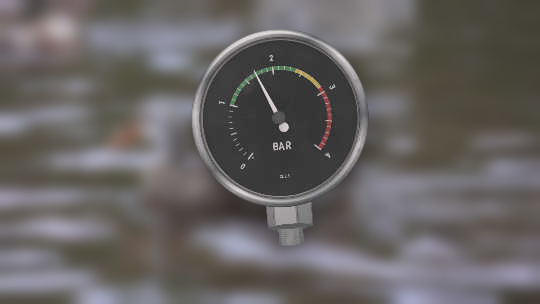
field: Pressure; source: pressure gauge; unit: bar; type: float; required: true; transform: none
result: 1.7 bar
